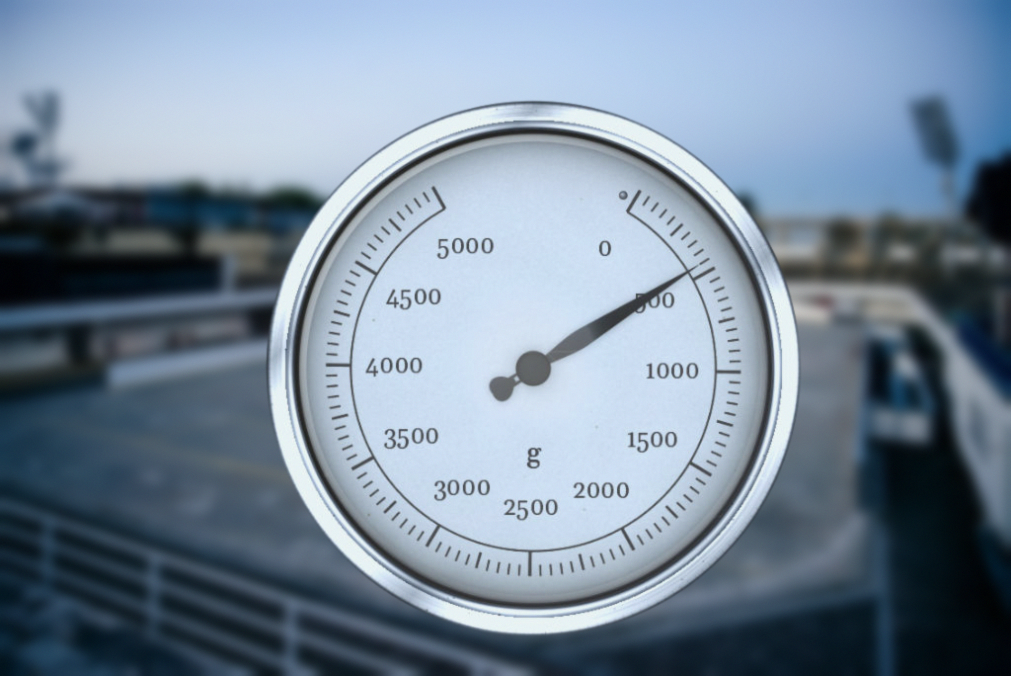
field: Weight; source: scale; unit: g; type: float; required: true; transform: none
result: 450 g
